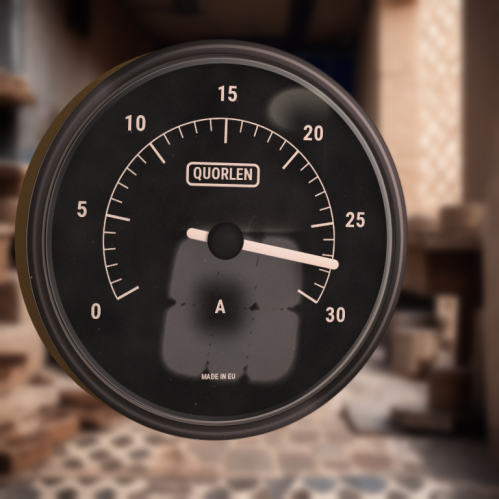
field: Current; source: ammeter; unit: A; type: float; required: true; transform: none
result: 27.5 A
